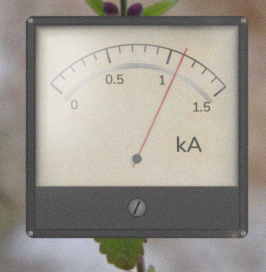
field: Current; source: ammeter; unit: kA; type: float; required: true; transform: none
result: 1.1 kA
